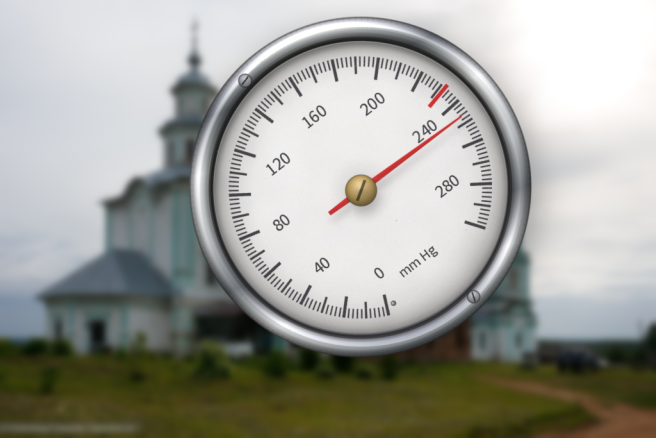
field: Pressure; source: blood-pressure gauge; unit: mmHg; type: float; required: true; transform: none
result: 246 mmHg
